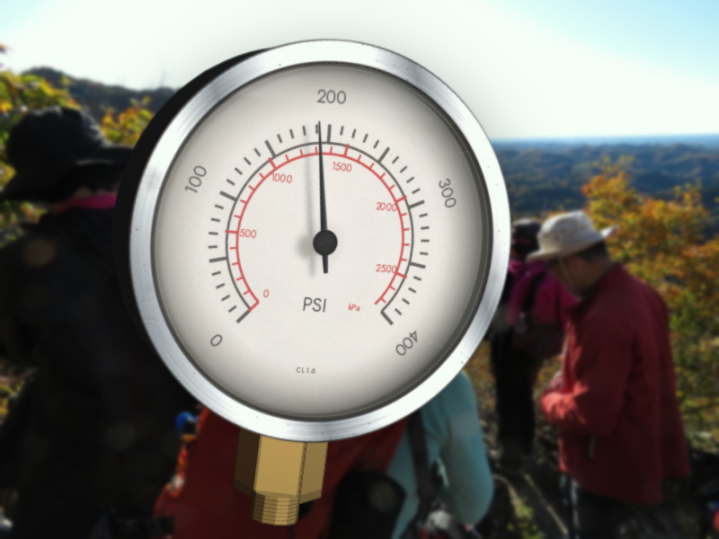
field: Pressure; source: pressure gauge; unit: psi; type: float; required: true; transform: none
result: 190 psi
